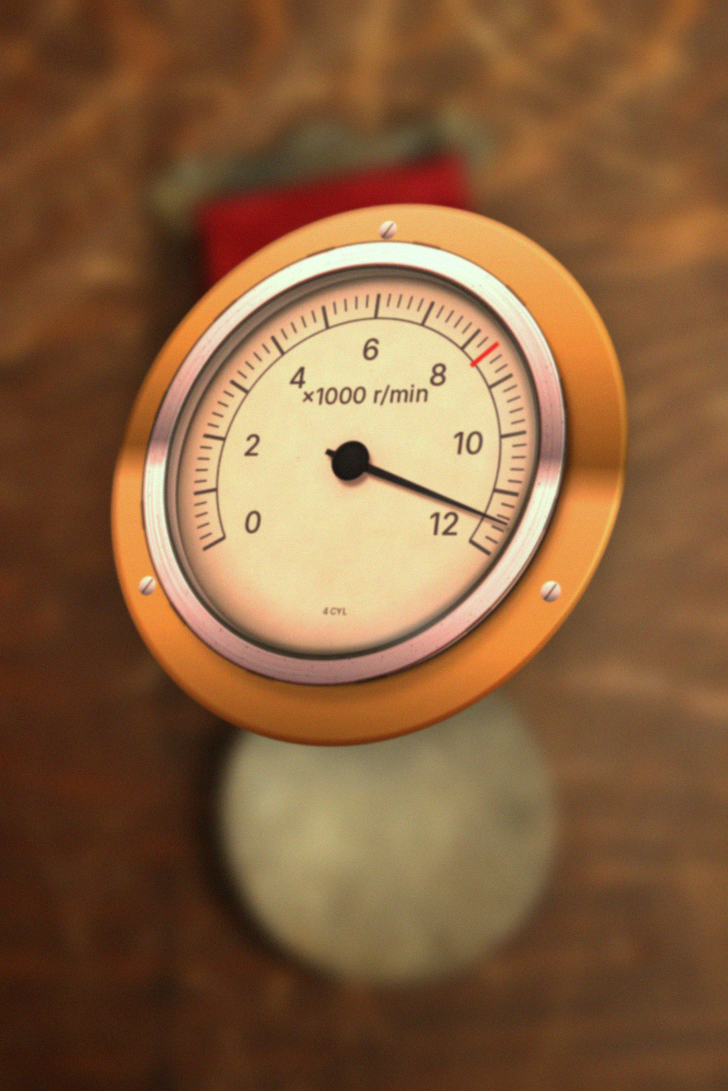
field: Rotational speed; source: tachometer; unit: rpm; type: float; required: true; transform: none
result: 11500 rpm
